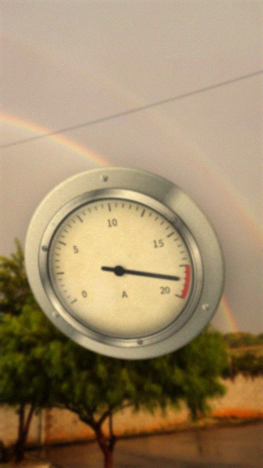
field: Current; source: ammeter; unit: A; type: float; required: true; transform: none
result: 18.5 A
